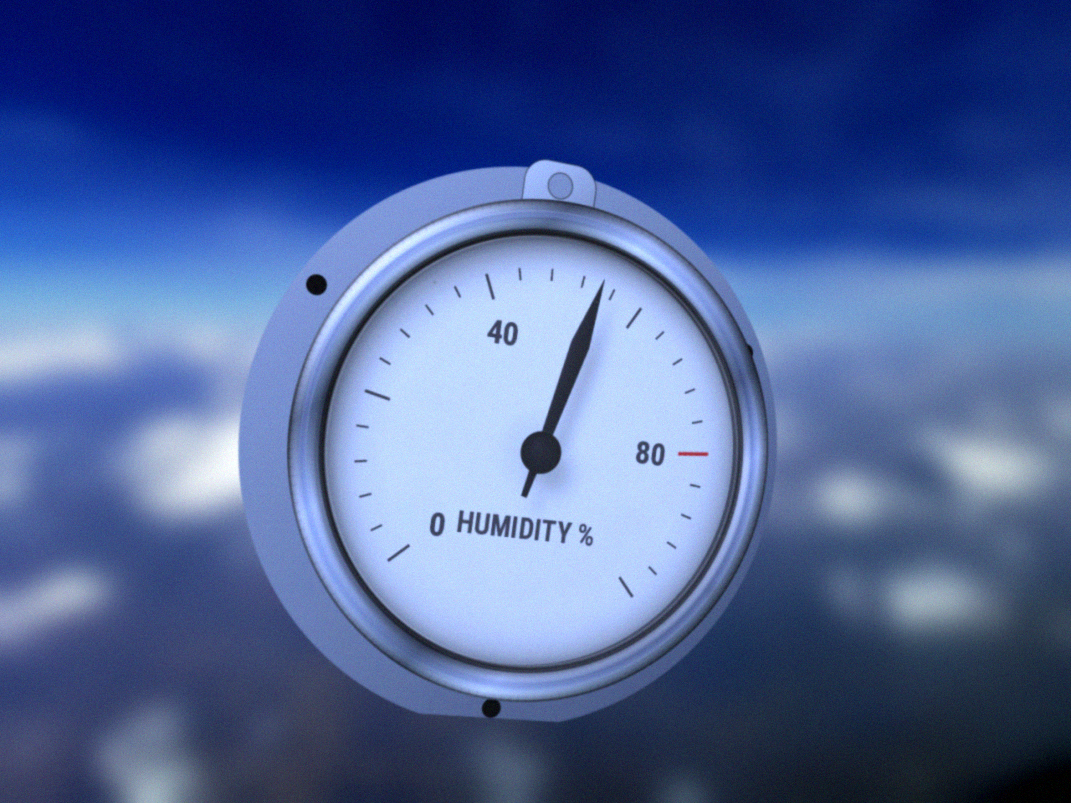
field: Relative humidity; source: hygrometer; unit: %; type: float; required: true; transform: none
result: 54 %
